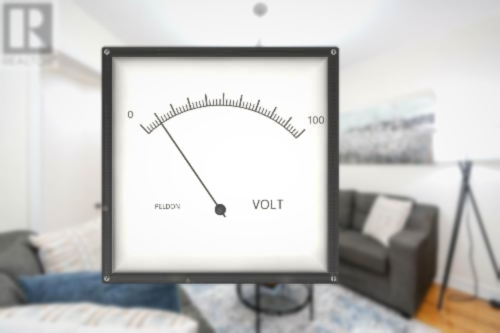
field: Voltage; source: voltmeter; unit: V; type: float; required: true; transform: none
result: 10 V
